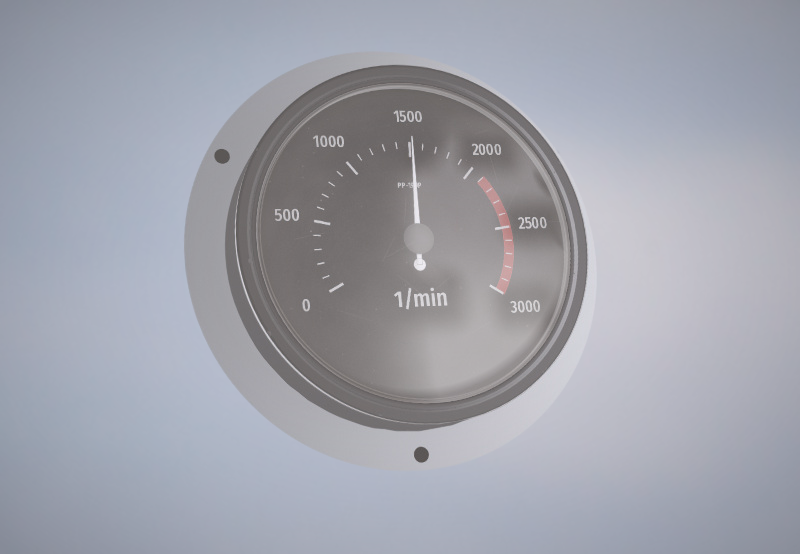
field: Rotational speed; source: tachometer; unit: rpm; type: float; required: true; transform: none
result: 1500 rpm
